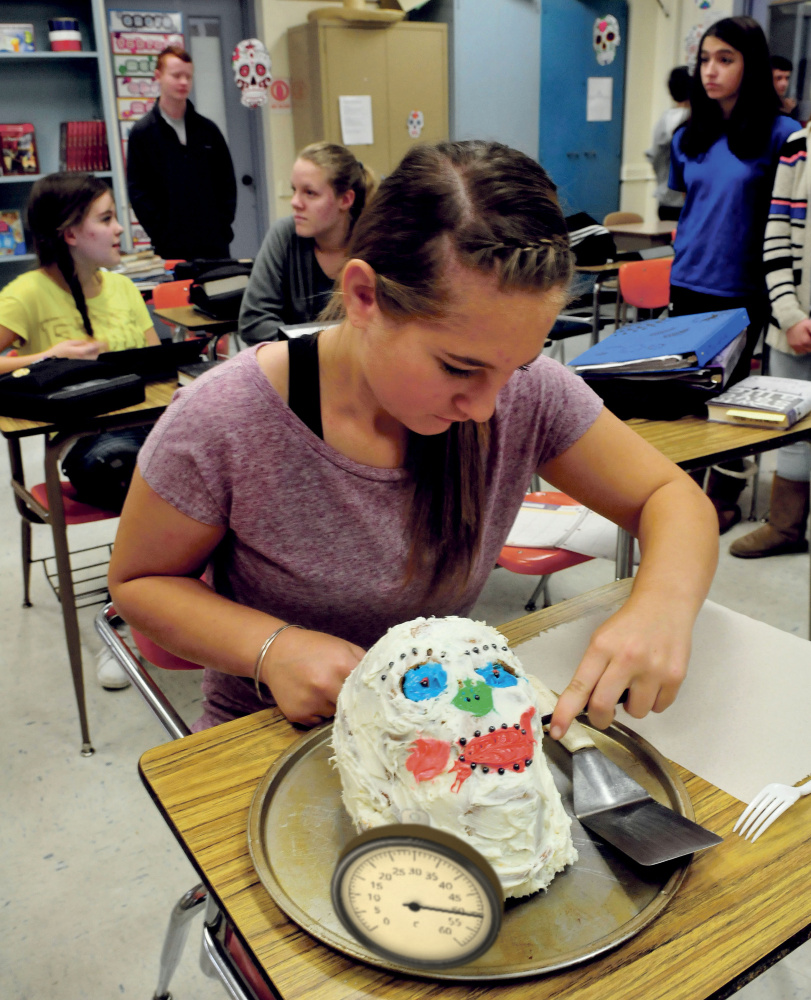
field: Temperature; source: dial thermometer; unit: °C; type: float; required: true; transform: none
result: 50 °C
